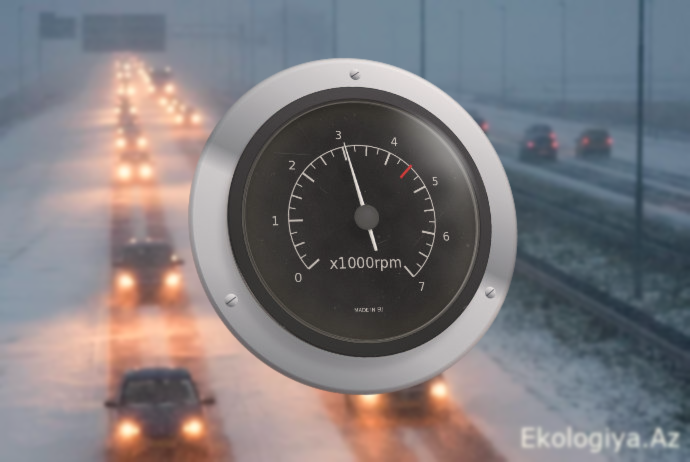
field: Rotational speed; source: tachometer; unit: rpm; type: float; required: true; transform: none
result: 3000 rpm
